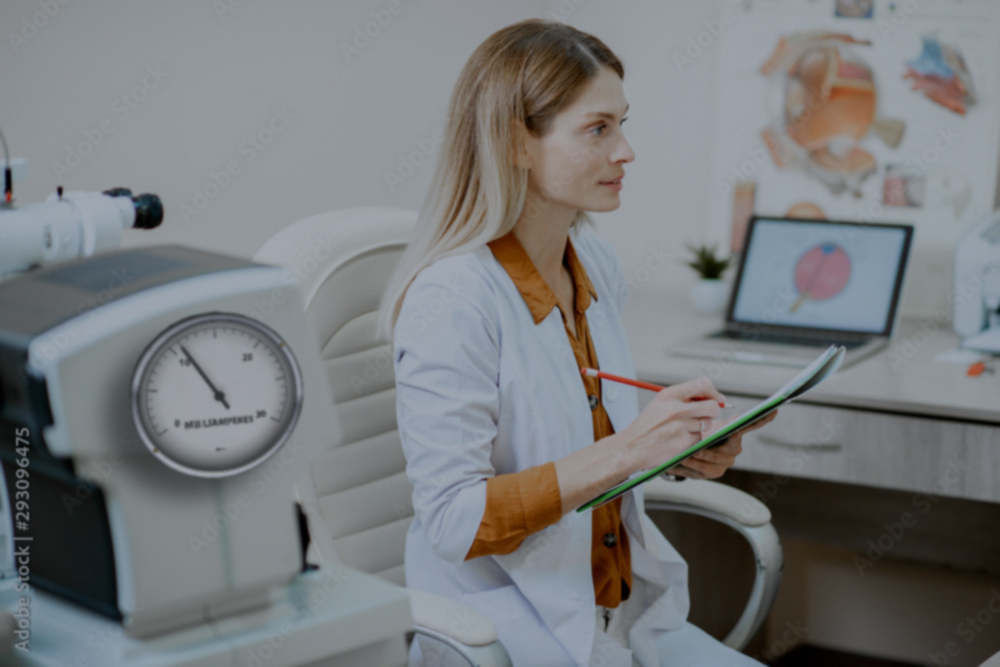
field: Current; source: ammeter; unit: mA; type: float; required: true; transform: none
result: 11 mA
